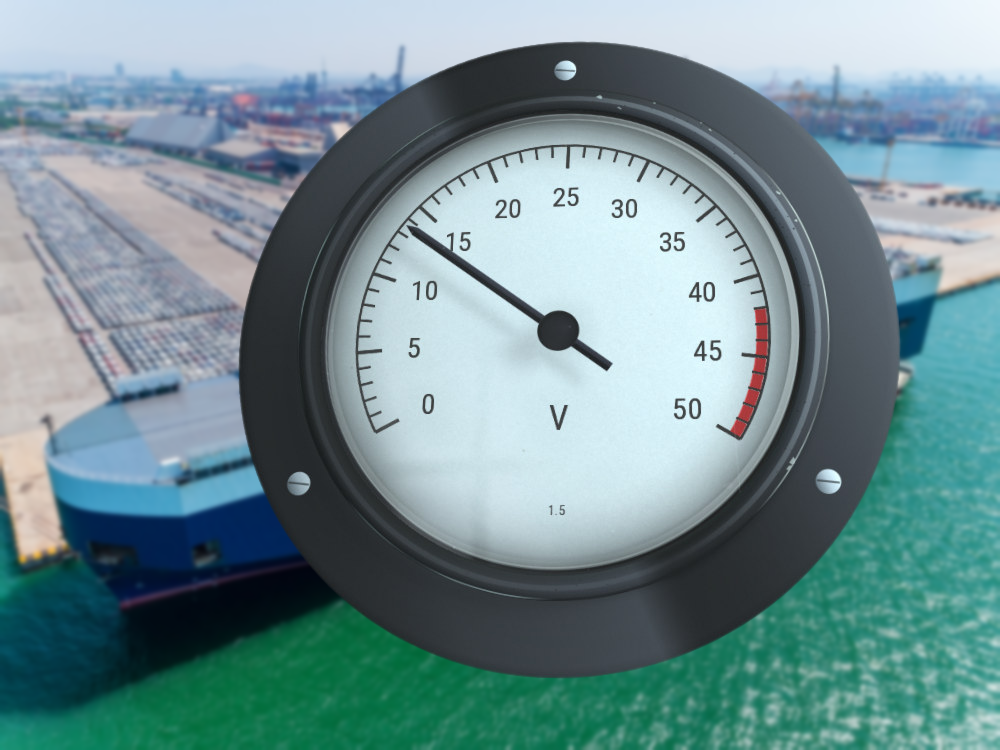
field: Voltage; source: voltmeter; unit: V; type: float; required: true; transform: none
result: 13.5 V
